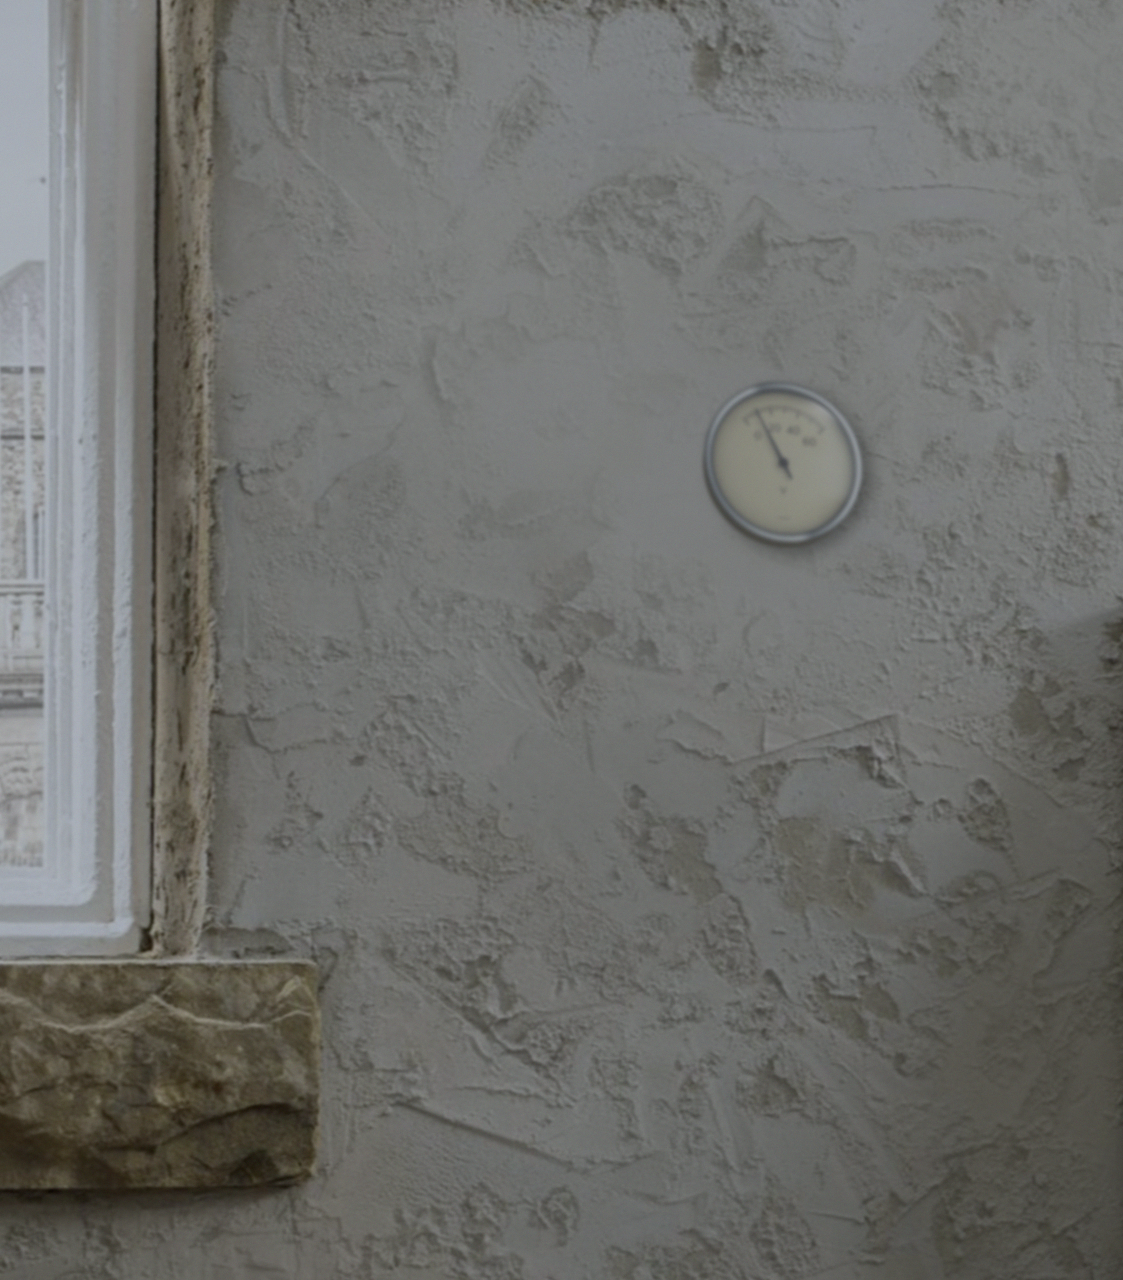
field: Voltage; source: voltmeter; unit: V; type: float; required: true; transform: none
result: 10 V
